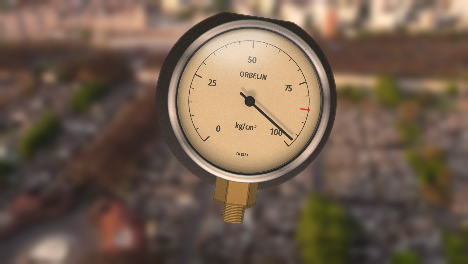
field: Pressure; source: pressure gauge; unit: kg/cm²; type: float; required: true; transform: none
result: 97.5 kg/cm²
